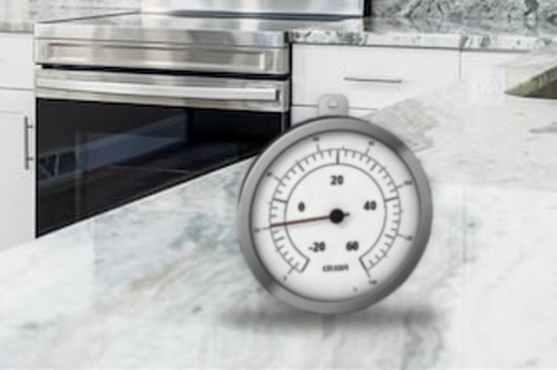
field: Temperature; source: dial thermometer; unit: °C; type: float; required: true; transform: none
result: -6 °C
